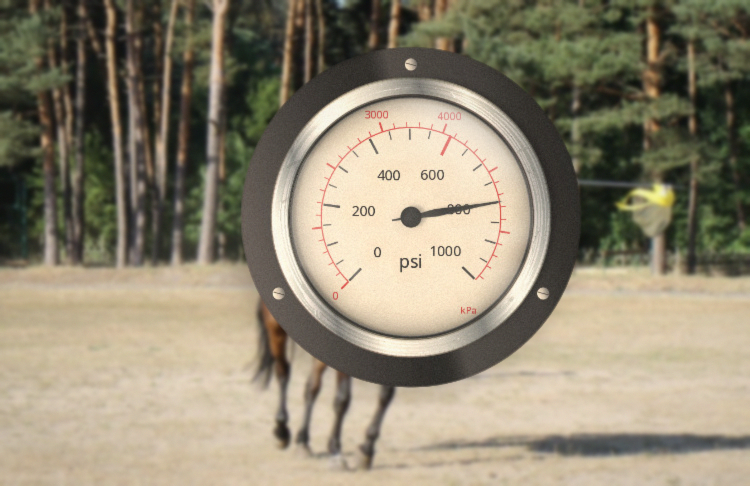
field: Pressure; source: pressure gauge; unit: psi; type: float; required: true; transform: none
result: 800 psi
